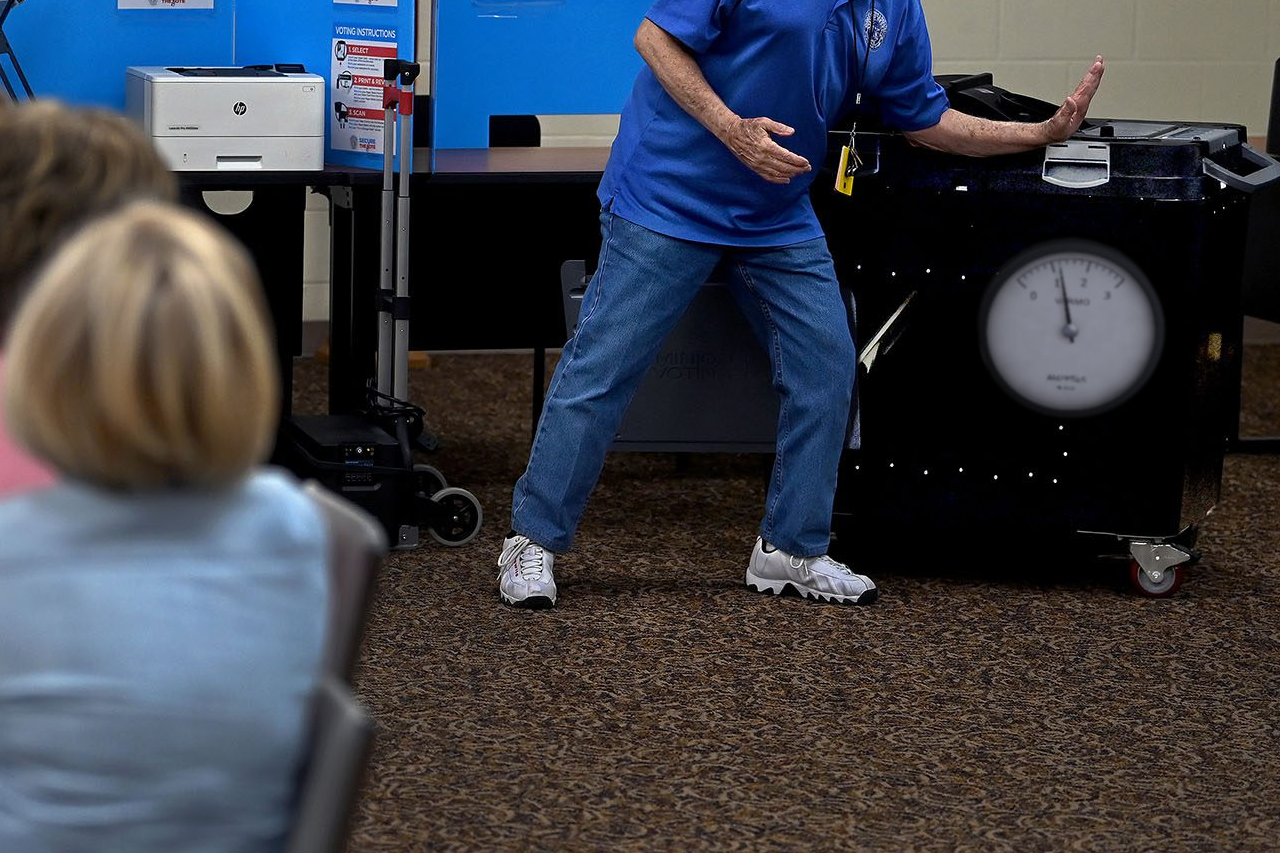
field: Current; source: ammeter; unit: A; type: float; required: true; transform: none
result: 1.2 A
